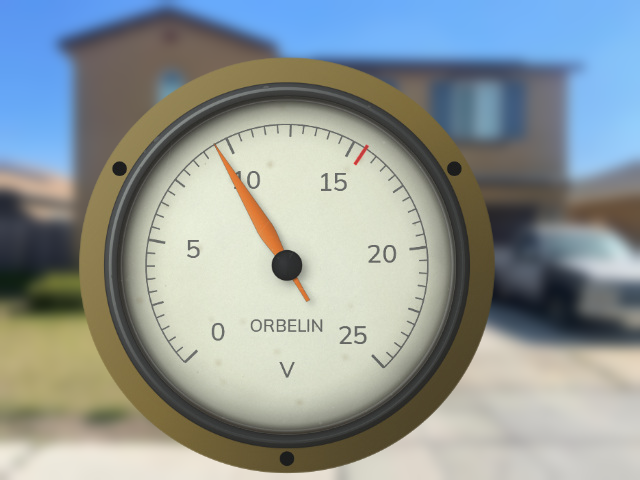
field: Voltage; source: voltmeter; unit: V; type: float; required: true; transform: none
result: 9.5 V
